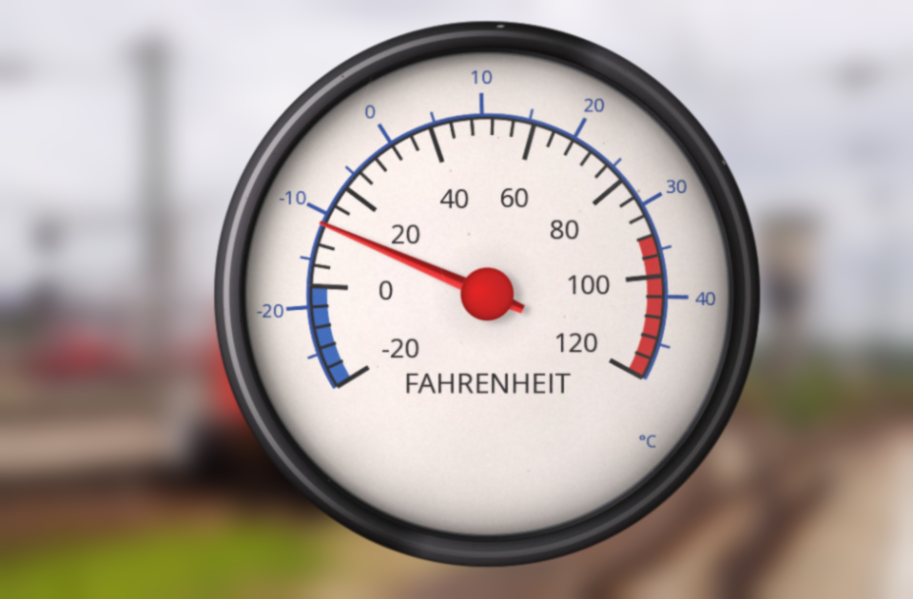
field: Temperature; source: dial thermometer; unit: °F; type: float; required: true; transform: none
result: 12 °F
